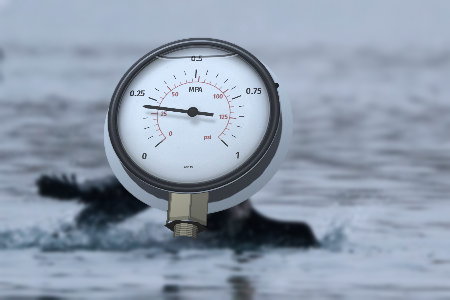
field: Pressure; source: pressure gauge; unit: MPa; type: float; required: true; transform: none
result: 0.2 MPa
